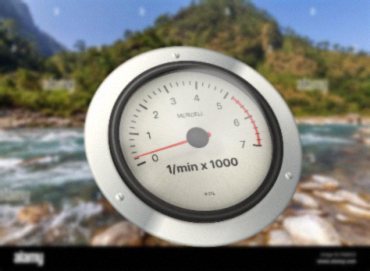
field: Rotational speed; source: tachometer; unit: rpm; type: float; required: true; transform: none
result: 200 rpm
